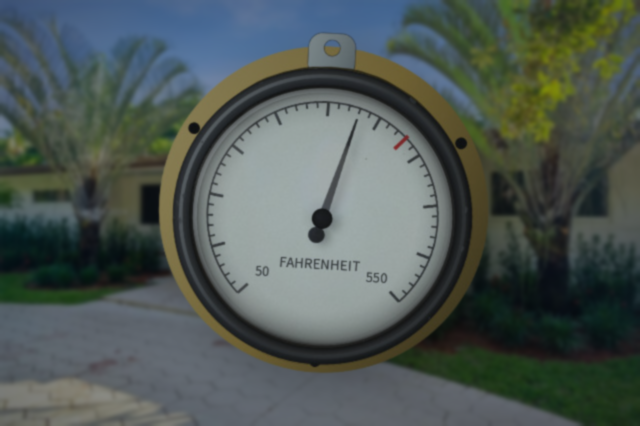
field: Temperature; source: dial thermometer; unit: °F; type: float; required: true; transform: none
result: 330 °F
